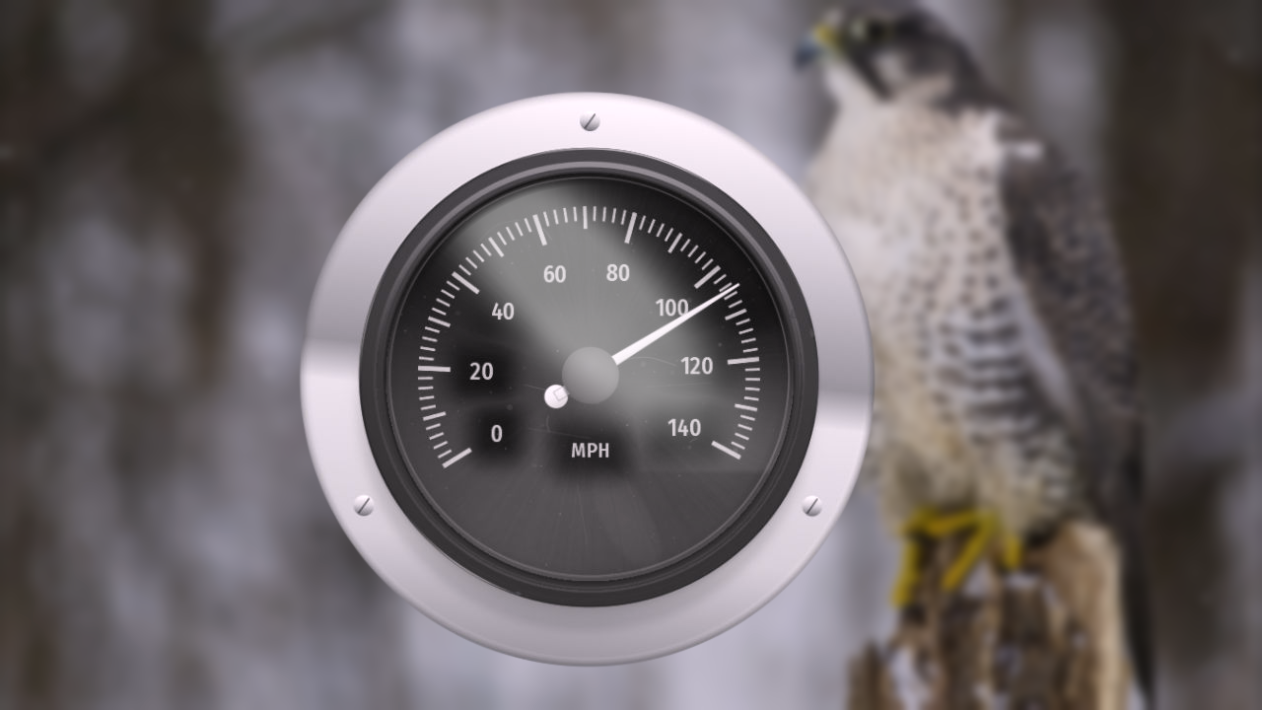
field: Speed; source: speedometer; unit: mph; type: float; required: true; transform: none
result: 105 mph
